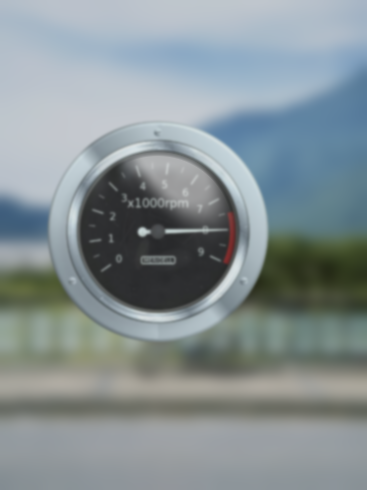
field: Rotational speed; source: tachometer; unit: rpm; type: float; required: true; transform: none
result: 8000 rpm
